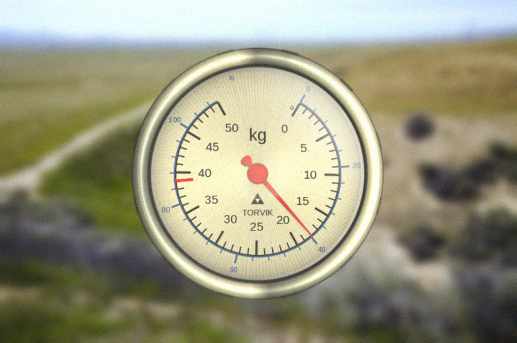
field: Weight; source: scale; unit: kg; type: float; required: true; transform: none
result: 18 kg
